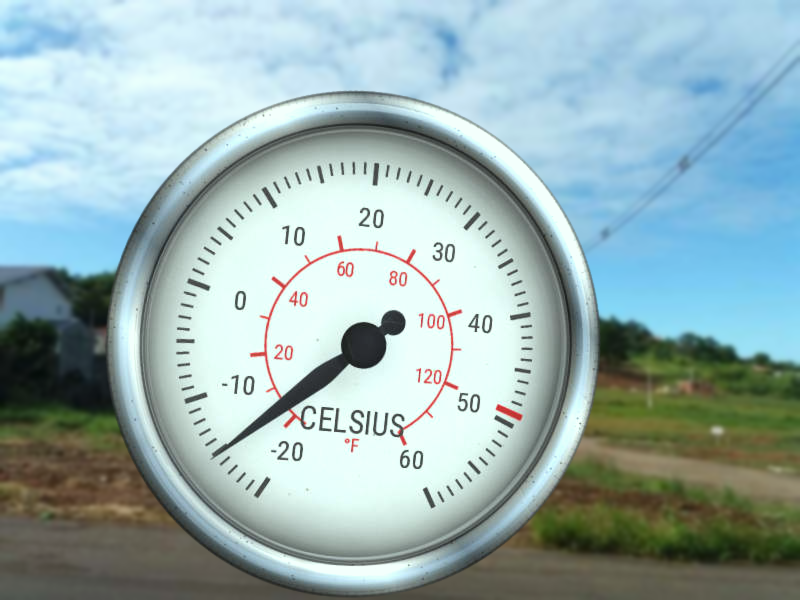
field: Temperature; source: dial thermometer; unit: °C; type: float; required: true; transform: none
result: -15 °C
